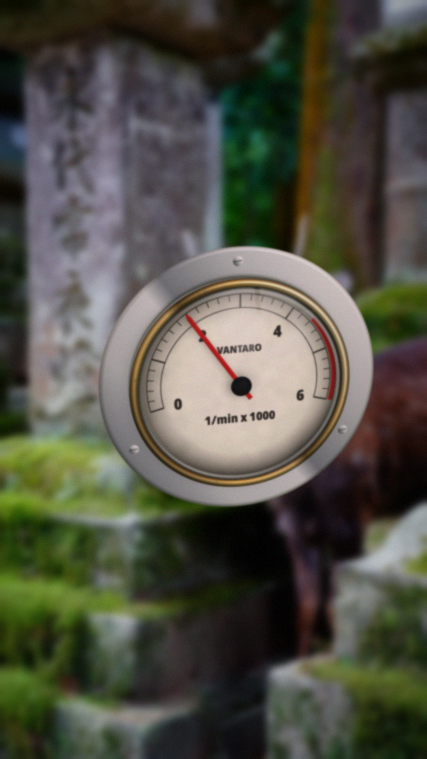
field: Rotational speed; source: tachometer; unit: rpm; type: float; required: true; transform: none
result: 2000 rpm
